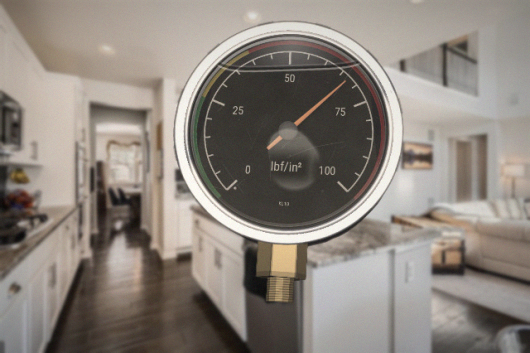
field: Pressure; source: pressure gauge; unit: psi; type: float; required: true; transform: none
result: 67.5 psi
